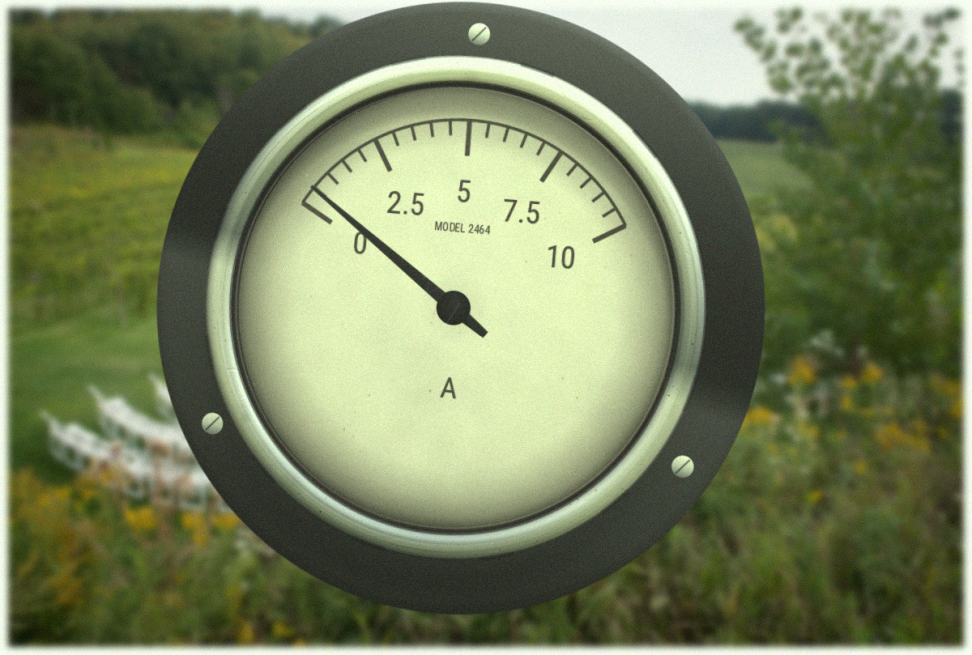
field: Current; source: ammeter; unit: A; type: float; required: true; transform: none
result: 0.5 A
